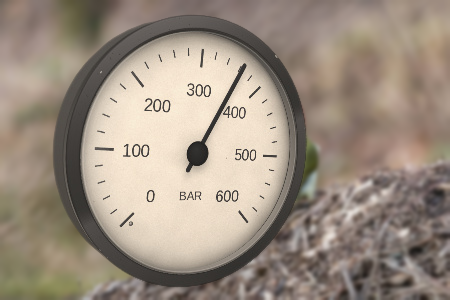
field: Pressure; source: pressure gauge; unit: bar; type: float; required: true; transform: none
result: 360 bar
